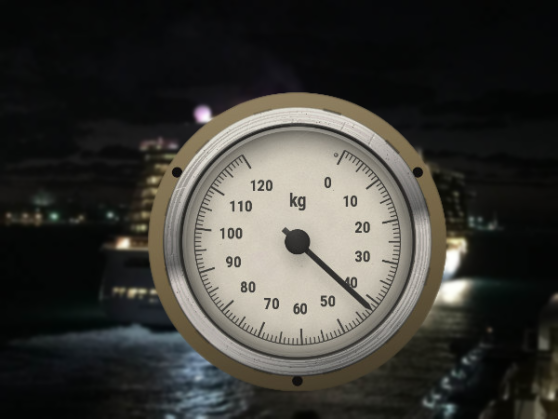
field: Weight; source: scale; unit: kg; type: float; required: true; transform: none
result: 42 kg
